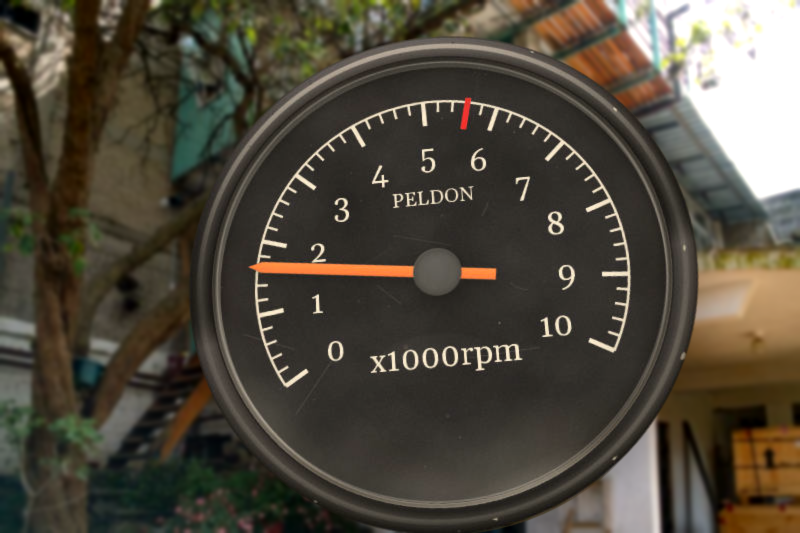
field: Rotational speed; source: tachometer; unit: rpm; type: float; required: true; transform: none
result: 1600 rpm
